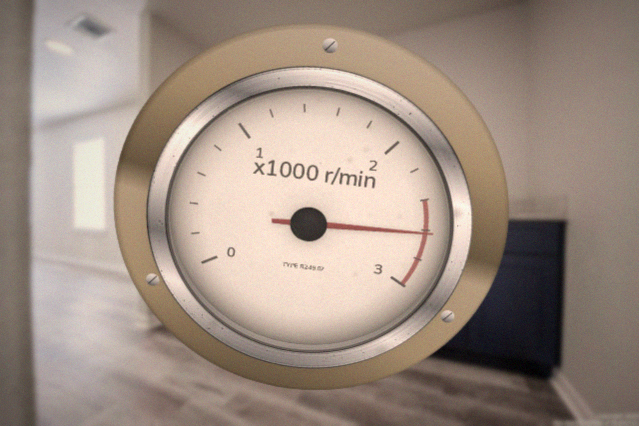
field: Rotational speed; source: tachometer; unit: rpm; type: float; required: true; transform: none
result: 2600 rpm
